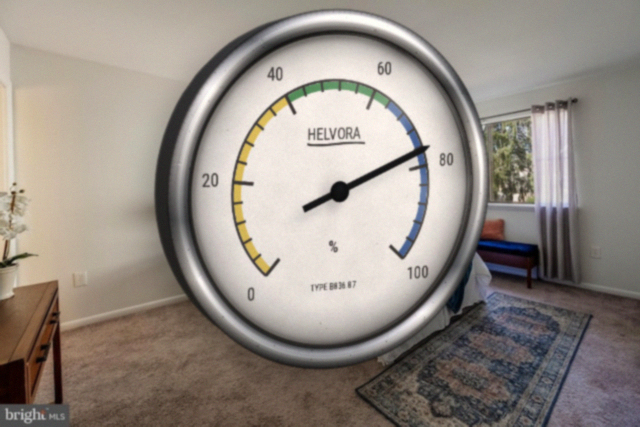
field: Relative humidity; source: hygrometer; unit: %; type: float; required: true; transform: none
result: 76 %
